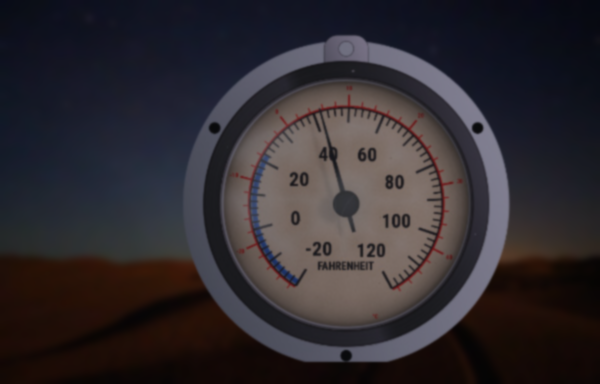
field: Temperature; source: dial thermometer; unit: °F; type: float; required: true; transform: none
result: 42 °F
